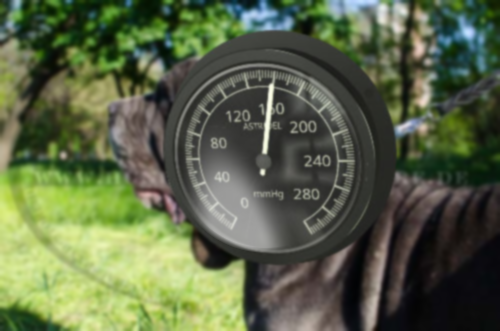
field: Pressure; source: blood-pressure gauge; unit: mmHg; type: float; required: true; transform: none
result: 160 mmHg
